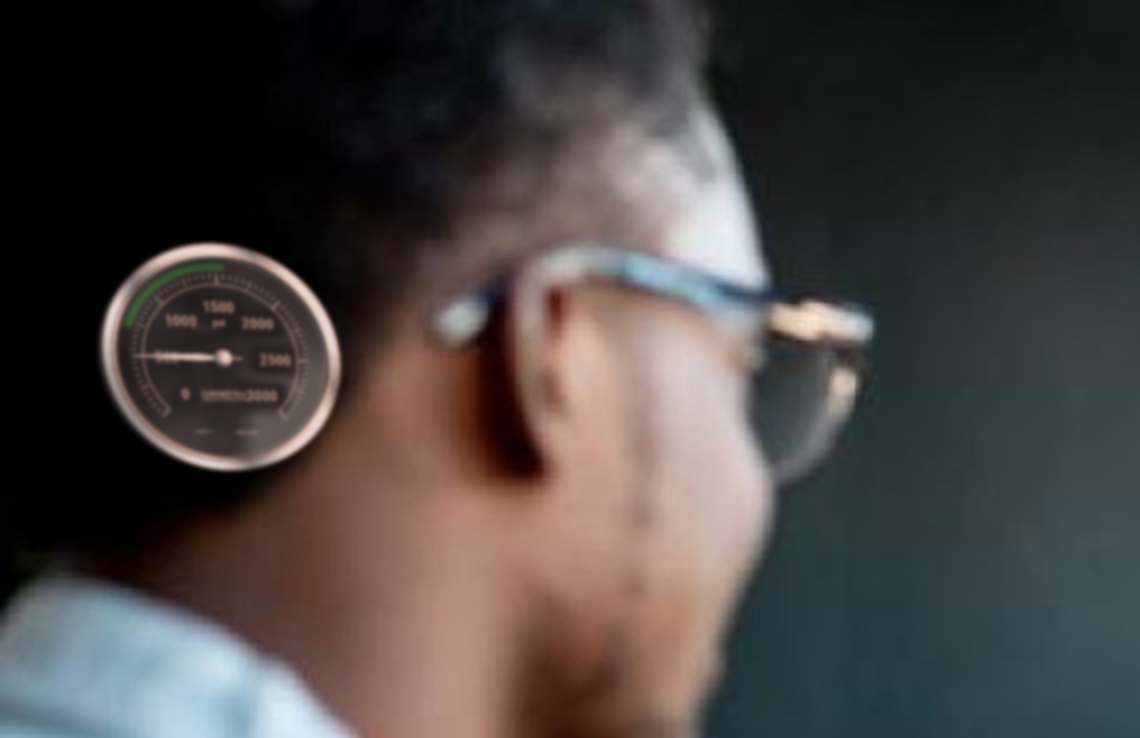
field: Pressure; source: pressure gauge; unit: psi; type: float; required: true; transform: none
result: 500 psi
